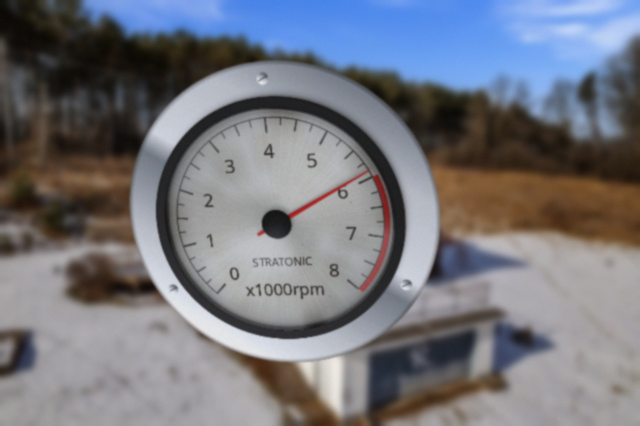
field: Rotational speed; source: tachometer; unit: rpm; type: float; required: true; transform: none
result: 5875 rpm
